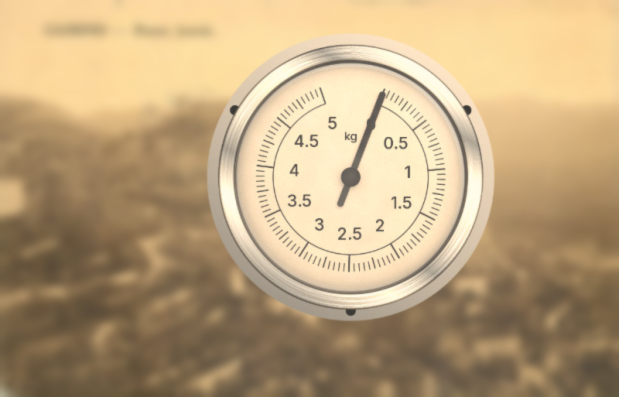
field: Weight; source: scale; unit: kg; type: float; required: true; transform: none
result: 0 kg
